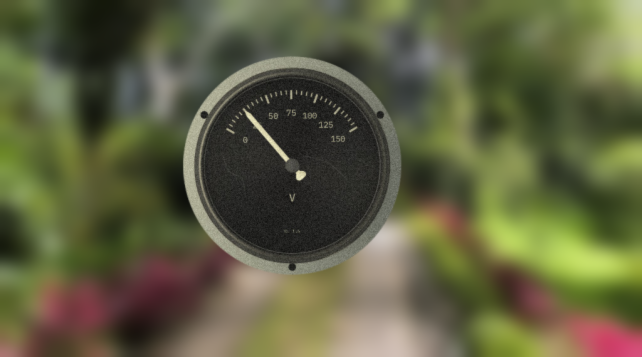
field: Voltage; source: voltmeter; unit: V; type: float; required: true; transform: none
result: 25 V
